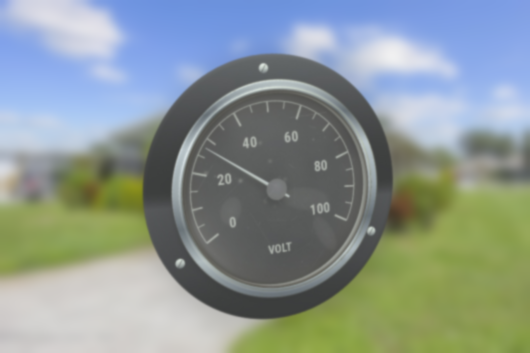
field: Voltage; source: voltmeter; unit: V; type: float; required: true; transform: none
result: 27.5 V
